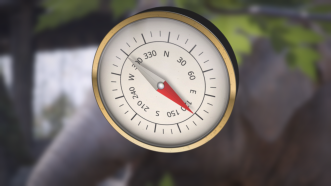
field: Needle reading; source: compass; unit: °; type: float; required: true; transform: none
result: 120 °
